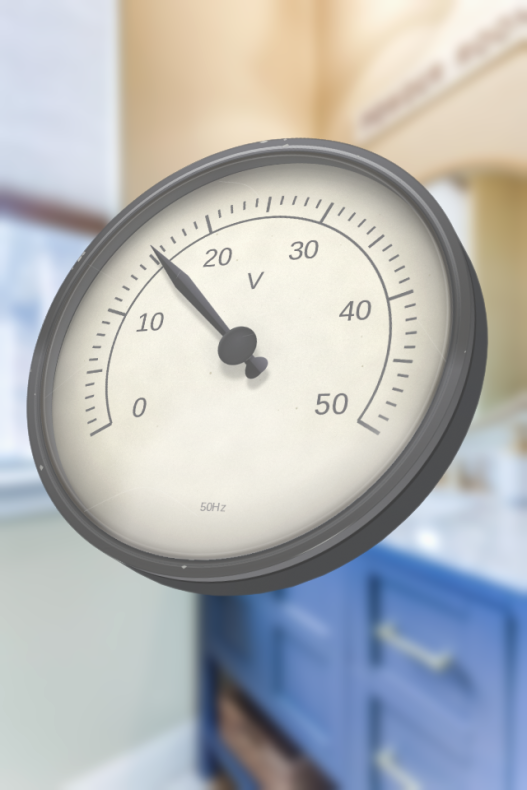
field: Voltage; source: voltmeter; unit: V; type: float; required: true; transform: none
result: 15.5 V
